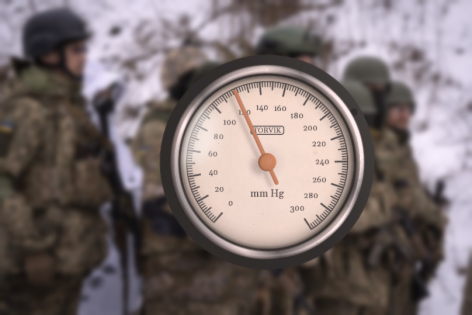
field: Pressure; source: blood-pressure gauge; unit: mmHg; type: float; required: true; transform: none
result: 120 mmHg
